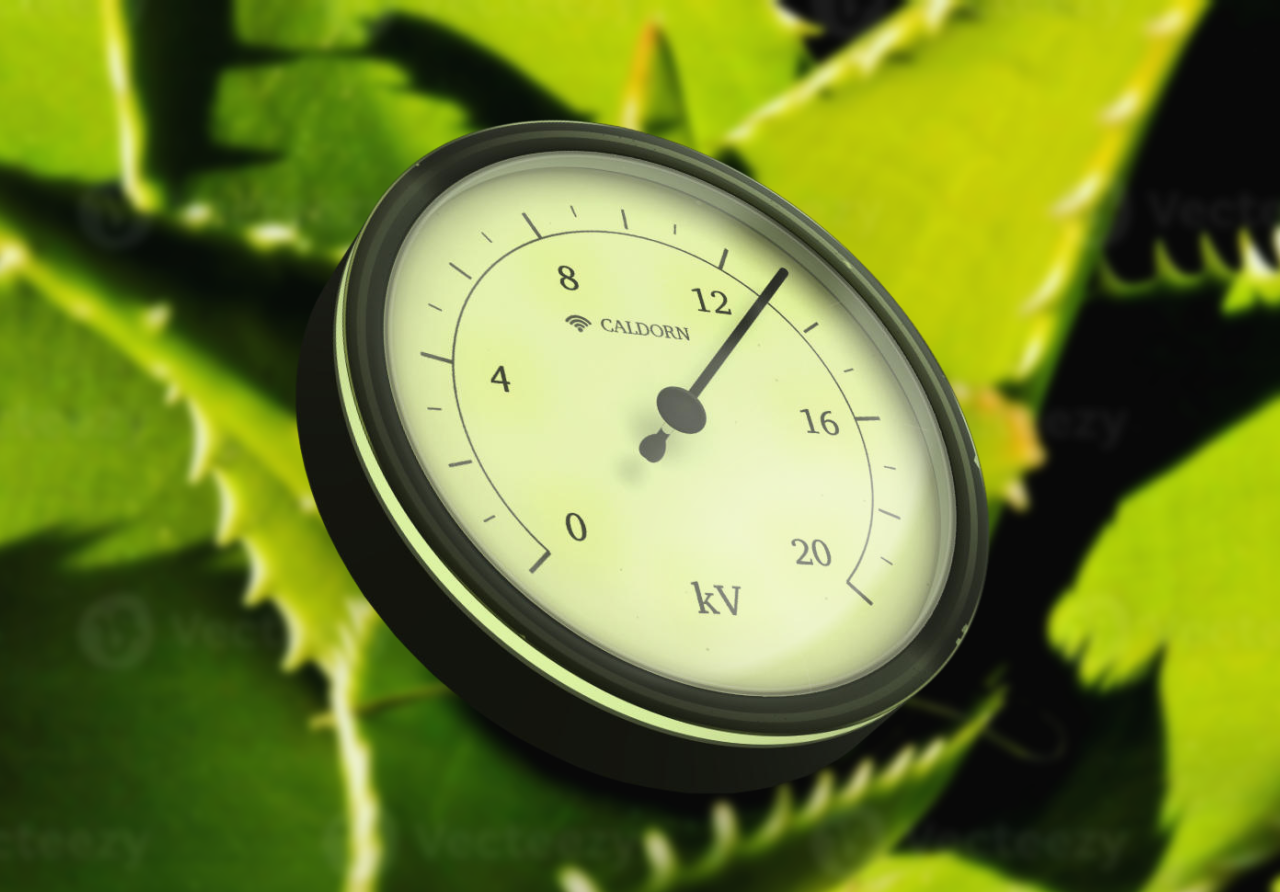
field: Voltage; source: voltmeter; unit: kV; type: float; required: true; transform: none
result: 13 kV
